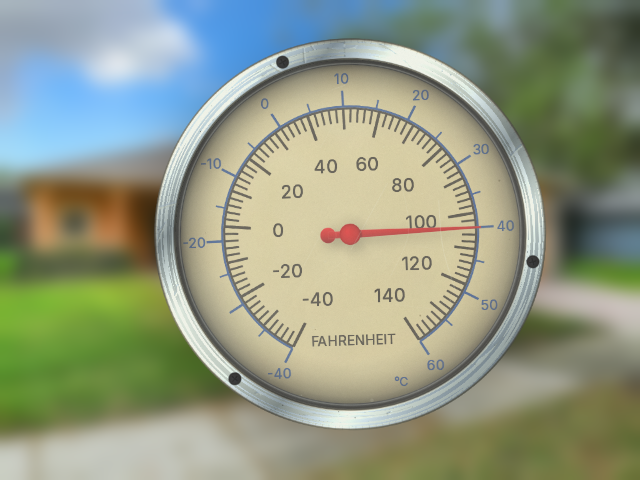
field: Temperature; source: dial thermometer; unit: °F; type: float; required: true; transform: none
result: 104 °F
